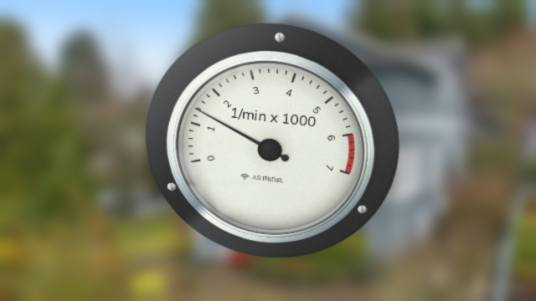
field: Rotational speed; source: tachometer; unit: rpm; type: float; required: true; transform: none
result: 1400 rpm
